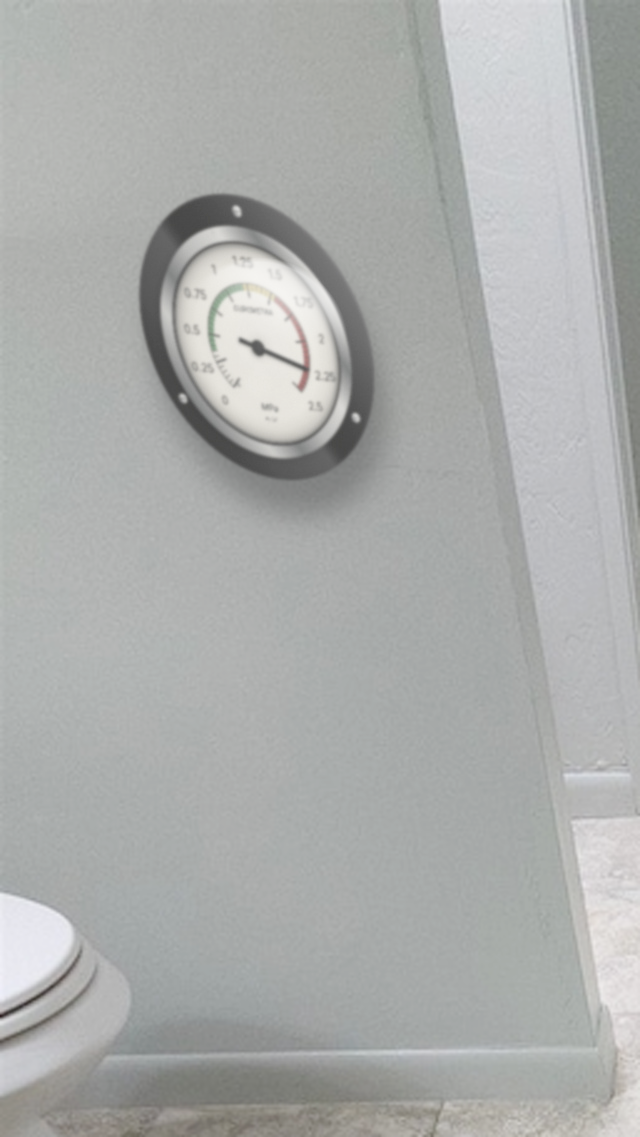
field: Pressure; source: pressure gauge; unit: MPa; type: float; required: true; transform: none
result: 2.25 MPa
